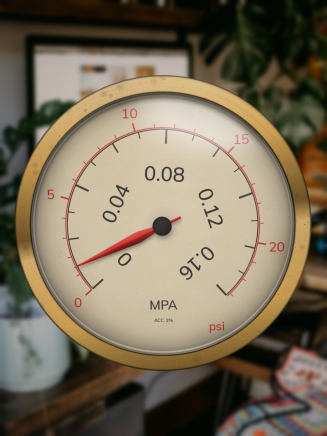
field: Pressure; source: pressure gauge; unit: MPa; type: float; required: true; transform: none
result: 0.01 MPa
